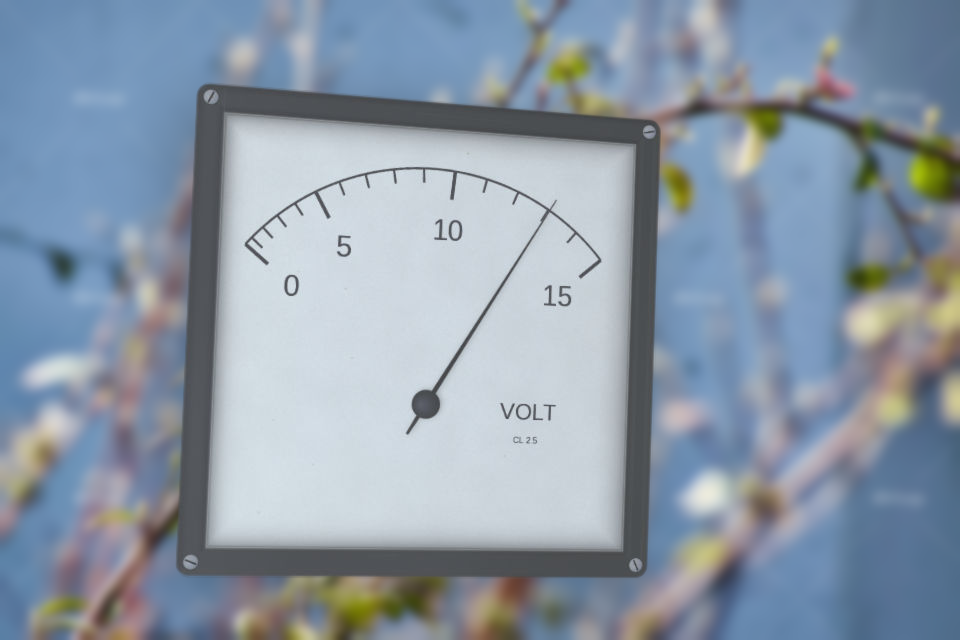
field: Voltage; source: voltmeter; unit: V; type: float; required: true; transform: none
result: 13 V
